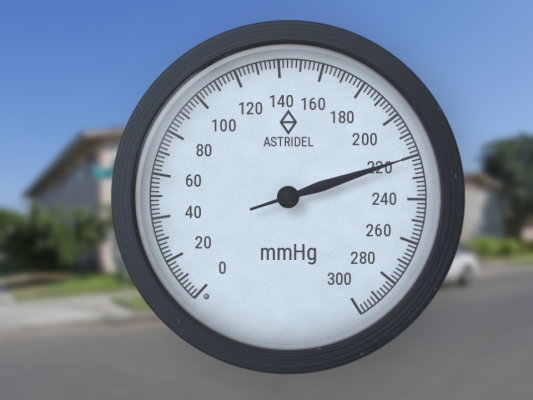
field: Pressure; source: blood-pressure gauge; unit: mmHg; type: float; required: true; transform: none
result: 220 mmHg
